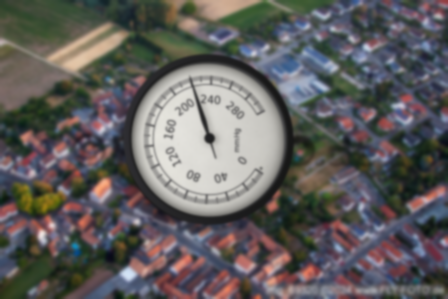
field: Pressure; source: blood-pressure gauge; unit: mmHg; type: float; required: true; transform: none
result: 220 mmHg
